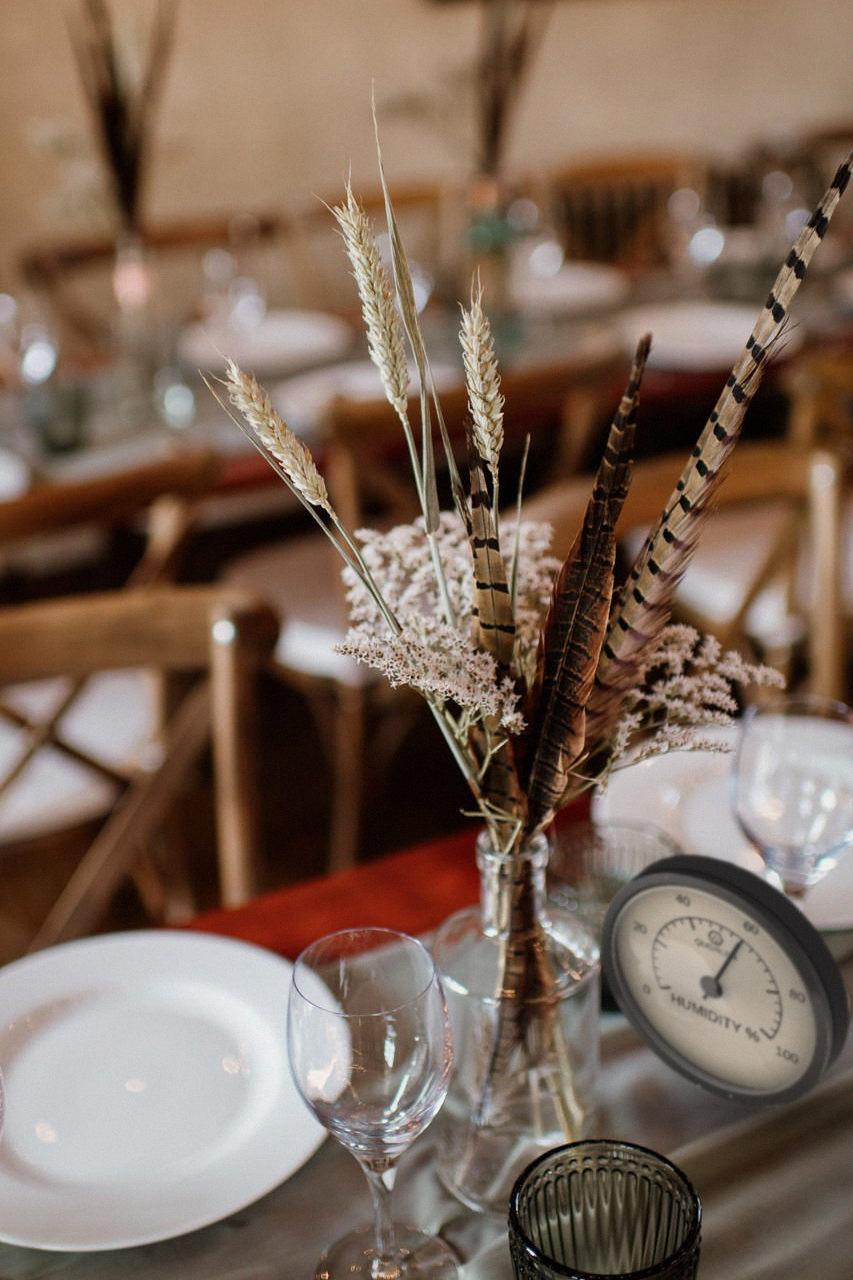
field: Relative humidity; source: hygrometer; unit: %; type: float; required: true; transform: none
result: 60 %
